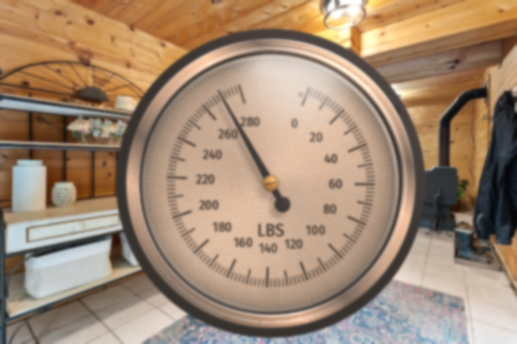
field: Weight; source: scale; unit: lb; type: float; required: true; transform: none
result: 270 lb
